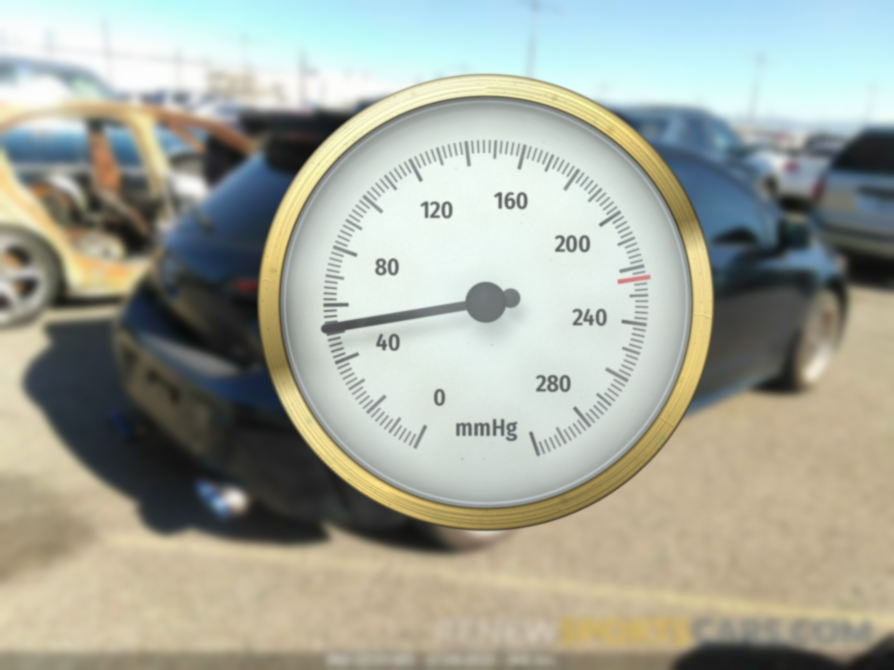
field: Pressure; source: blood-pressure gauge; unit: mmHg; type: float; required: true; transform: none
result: 52 mmHg
